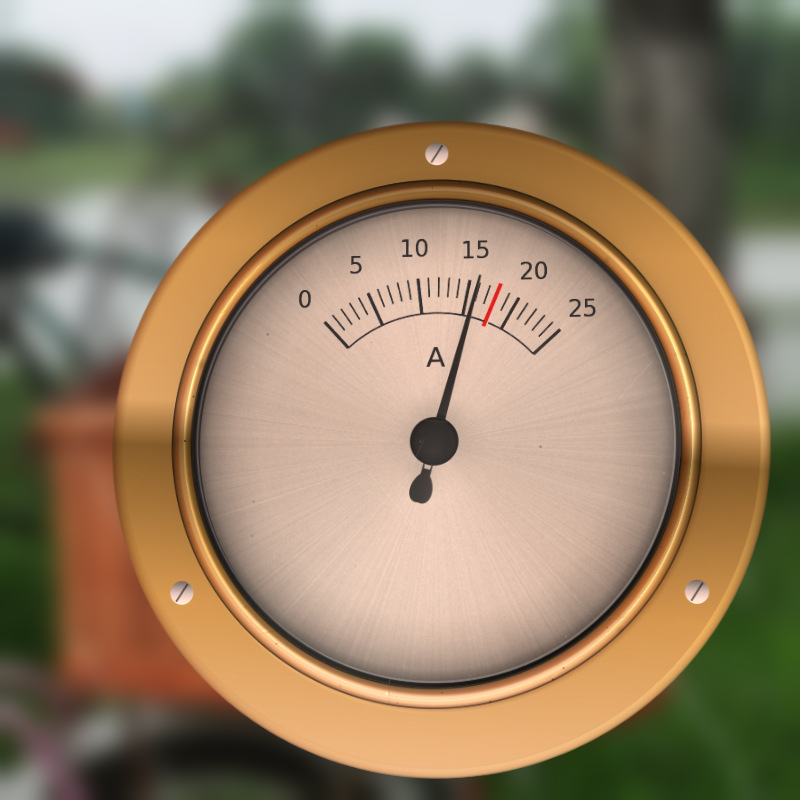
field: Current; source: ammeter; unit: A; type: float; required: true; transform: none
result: 16 A
